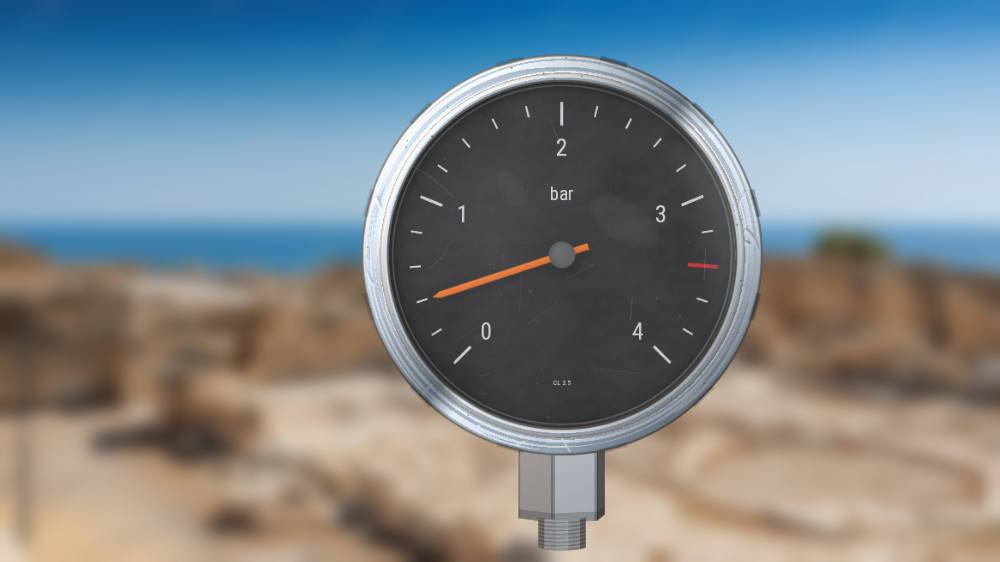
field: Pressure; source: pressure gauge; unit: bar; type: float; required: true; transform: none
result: 0.4 bar
